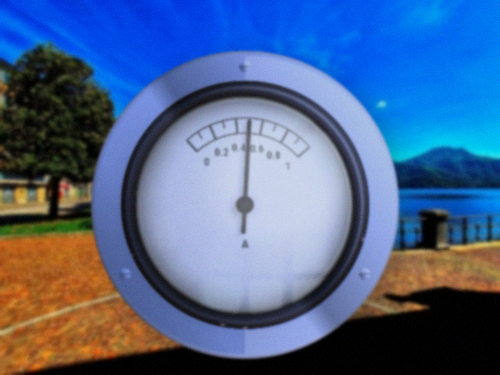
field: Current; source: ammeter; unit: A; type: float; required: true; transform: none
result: 0.5 A
